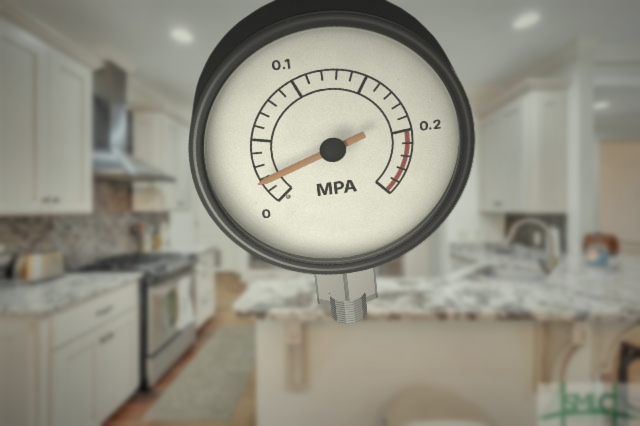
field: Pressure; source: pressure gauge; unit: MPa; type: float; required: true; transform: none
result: 0.02 MPa
